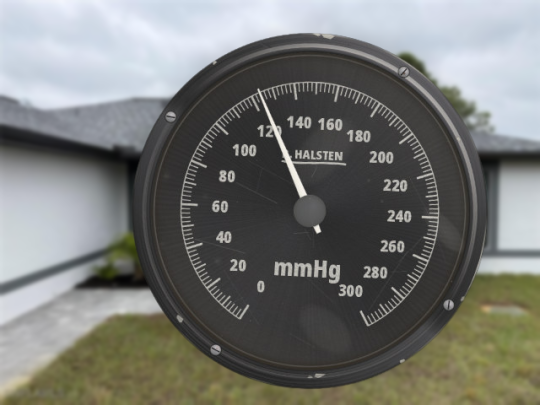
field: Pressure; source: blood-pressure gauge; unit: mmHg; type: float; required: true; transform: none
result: 124 mmHg
